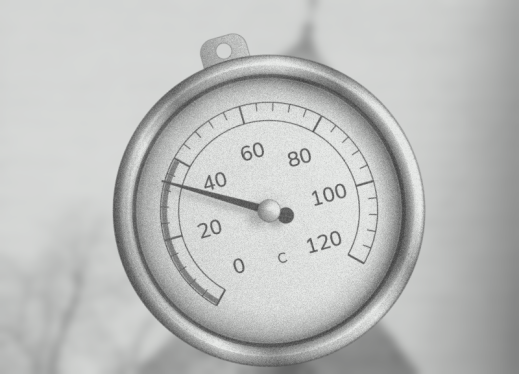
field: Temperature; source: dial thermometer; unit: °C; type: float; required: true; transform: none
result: 34 °C
